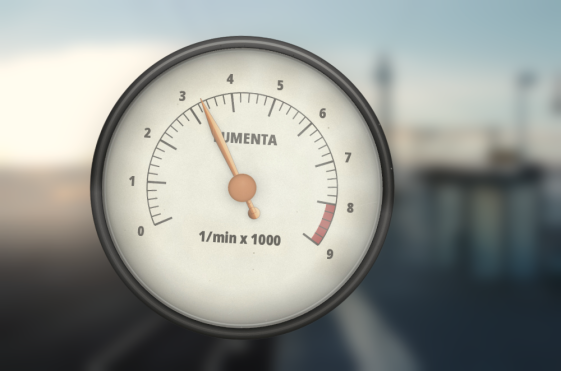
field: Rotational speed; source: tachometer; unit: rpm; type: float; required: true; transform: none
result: 3300 rpm
